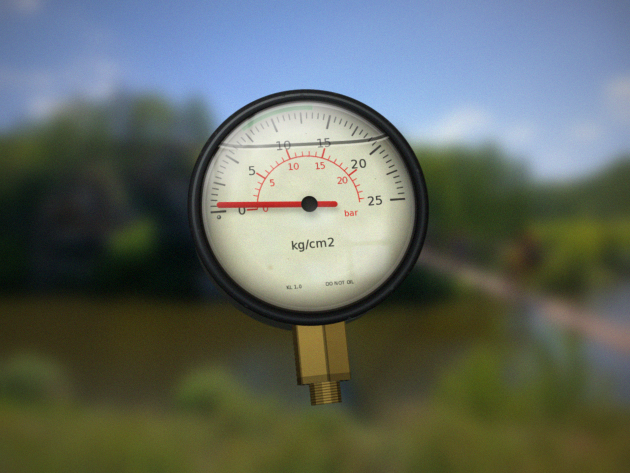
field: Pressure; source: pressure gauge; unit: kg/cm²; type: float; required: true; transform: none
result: 0.5 kg/cm²
